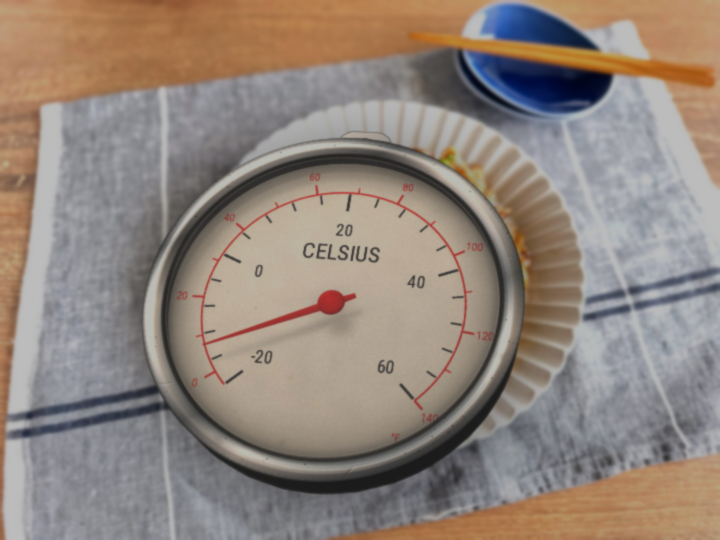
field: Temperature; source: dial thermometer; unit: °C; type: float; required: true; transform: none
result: -14 °C
